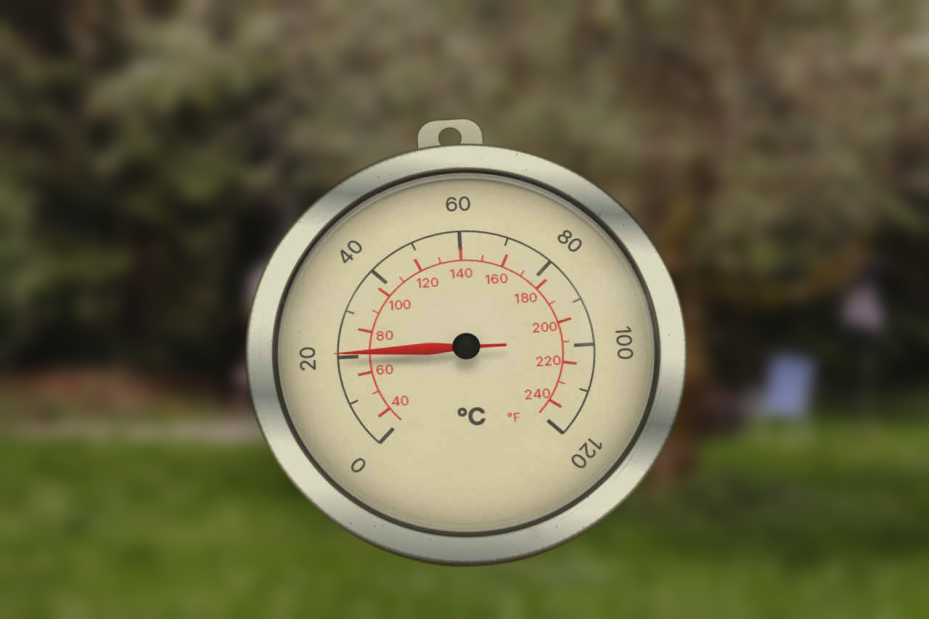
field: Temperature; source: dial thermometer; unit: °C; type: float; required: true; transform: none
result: 20 °C
